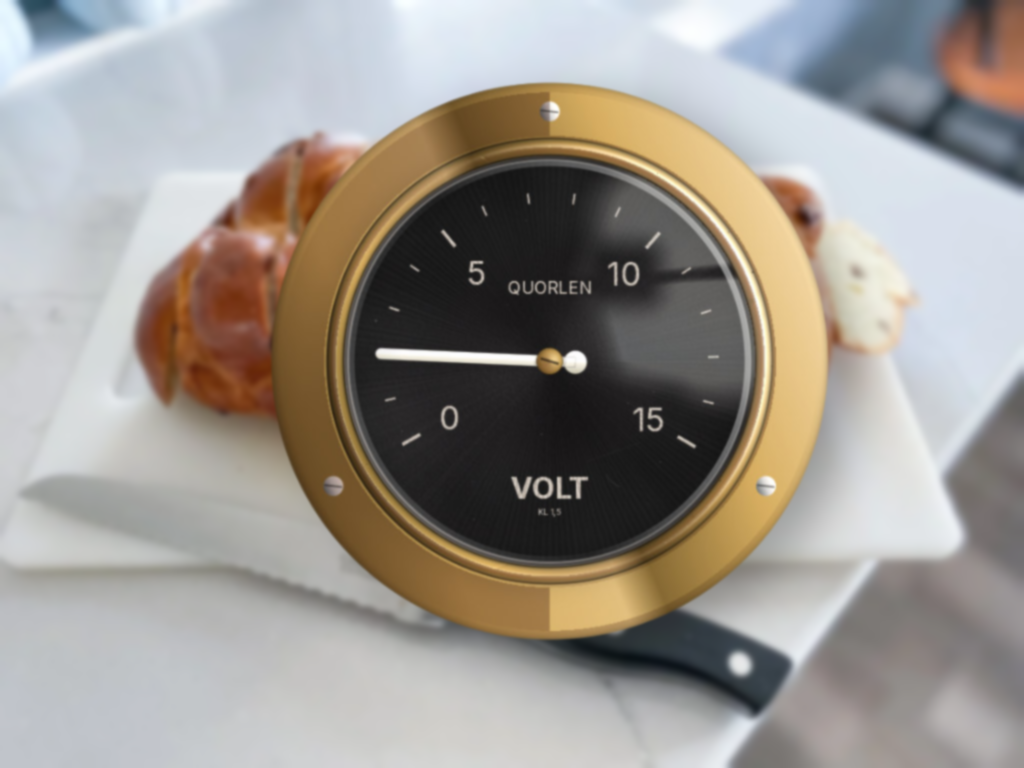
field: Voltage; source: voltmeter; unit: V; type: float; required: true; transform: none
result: 2 V
